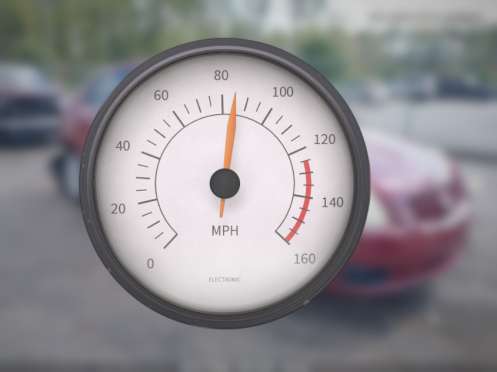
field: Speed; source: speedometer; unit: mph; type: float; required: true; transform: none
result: 85 mph
